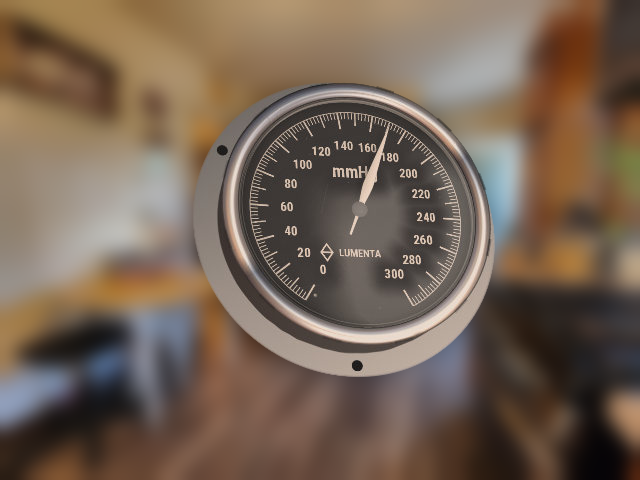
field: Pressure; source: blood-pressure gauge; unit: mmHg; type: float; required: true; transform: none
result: 170 mmHg
